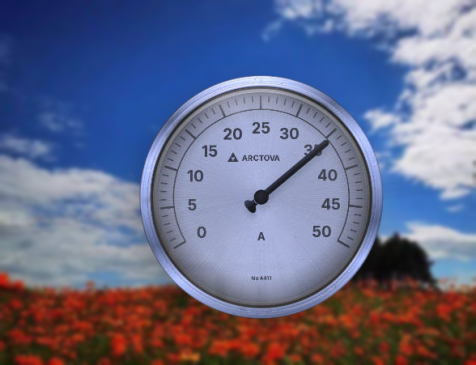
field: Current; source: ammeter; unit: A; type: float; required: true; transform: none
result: 35.5 A
